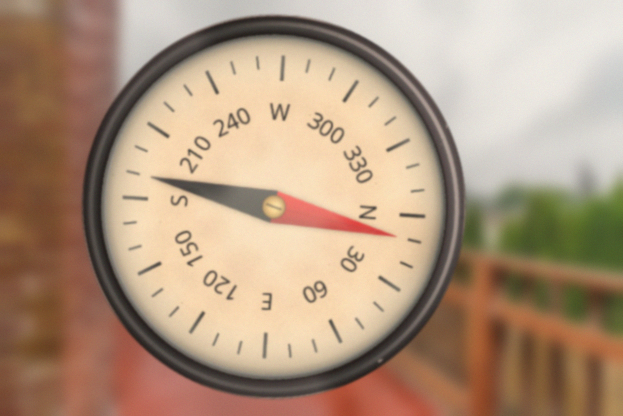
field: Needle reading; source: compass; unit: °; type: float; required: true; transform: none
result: 10 °
